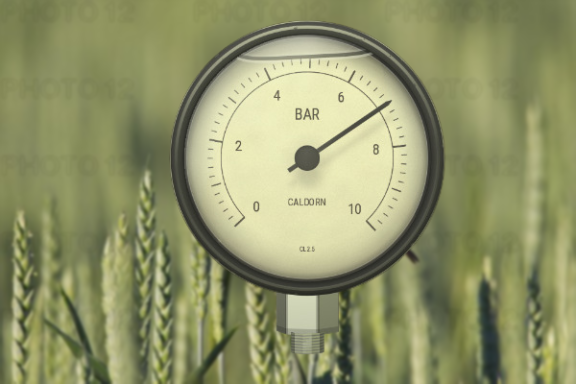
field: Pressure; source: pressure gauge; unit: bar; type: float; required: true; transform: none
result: 7 bar
